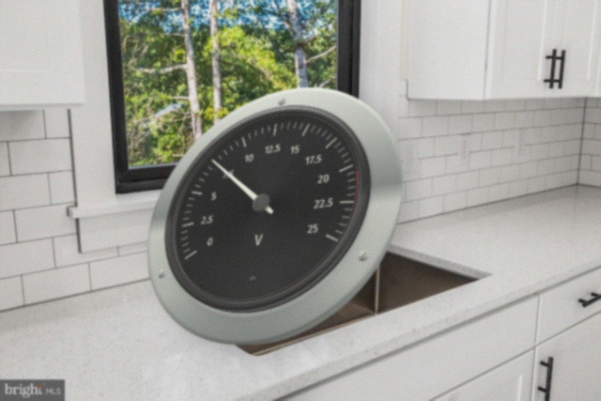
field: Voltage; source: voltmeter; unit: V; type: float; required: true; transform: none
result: 7.5 V
